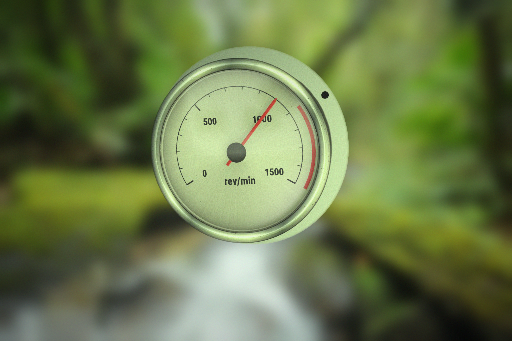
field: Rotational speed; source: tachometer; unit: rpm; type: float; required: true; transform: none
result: 1000 rpm
